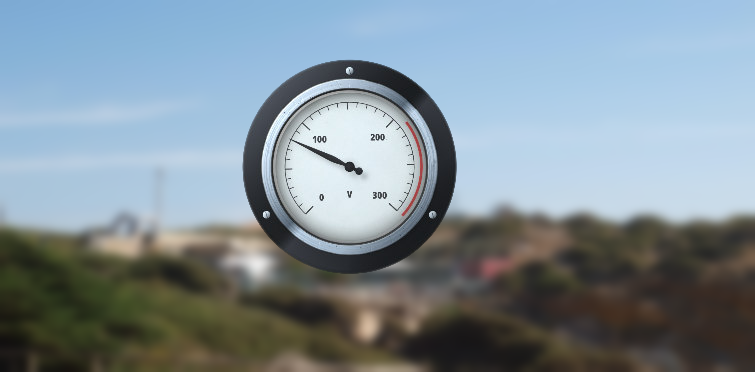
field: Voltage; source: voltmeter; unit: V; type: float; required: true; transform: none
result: 80 V
